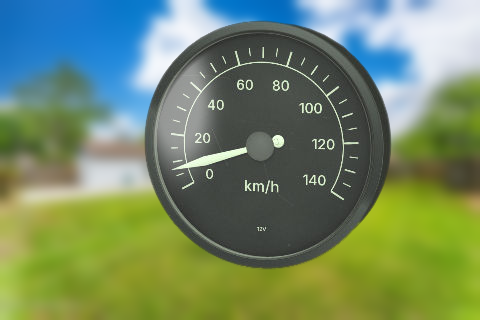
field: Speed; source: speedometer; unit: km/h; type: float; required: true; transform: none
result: 7.5 km/h
